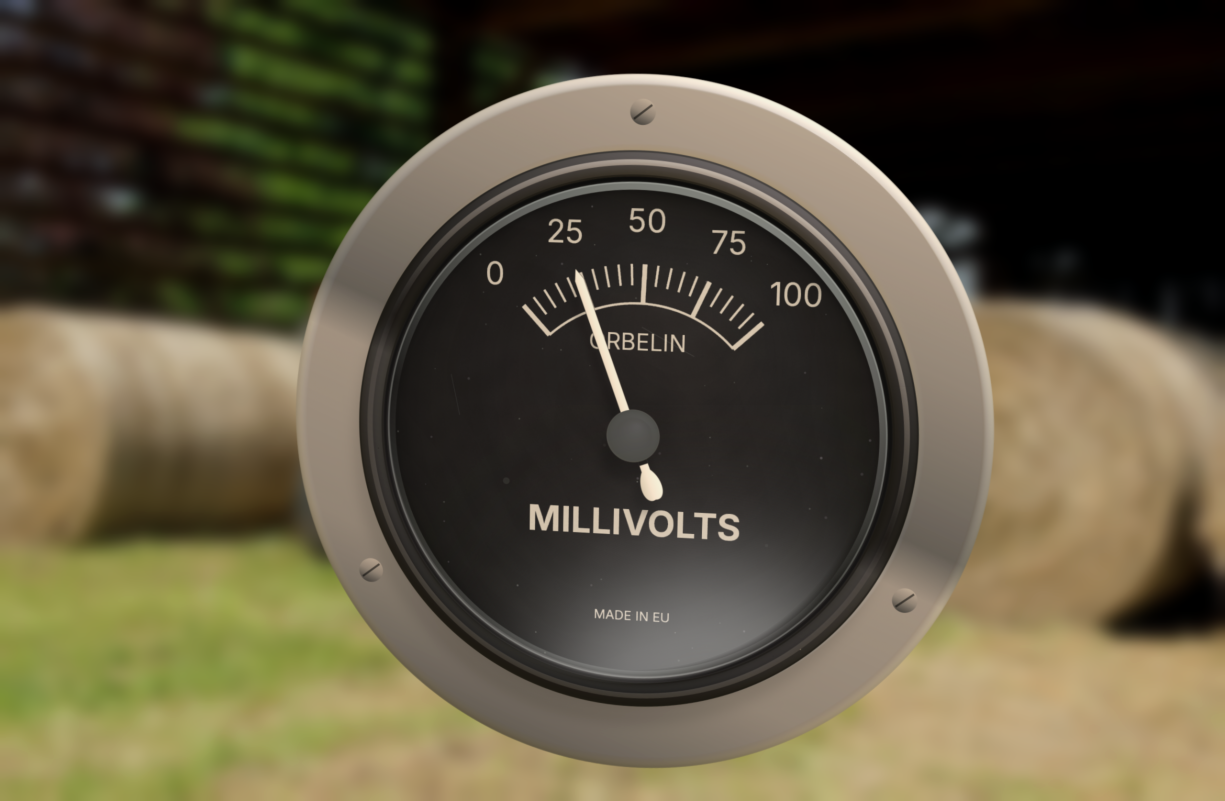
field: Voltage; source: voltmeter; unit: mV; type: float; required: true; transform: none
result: 25 mV
